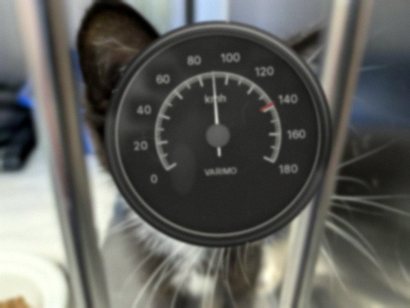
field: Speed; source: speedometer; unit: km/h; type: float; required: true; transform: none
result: 90 km/h
